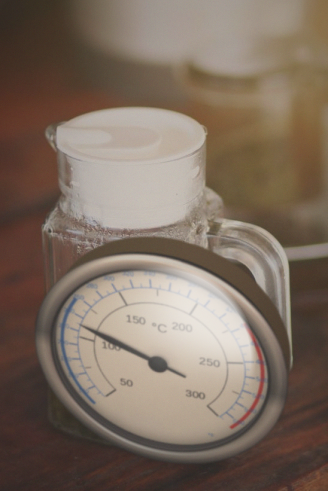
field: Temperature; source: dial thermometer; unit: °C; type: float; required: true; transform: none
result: 112.5 °C
